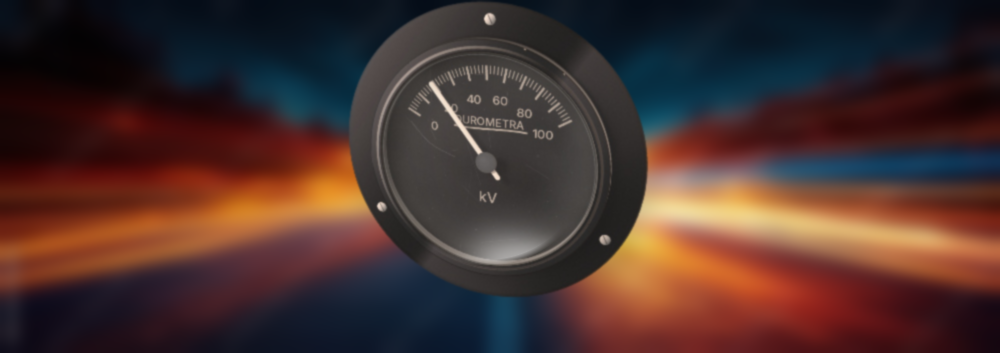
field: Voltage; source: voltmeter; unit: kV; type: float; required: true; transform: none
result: 20 kV
